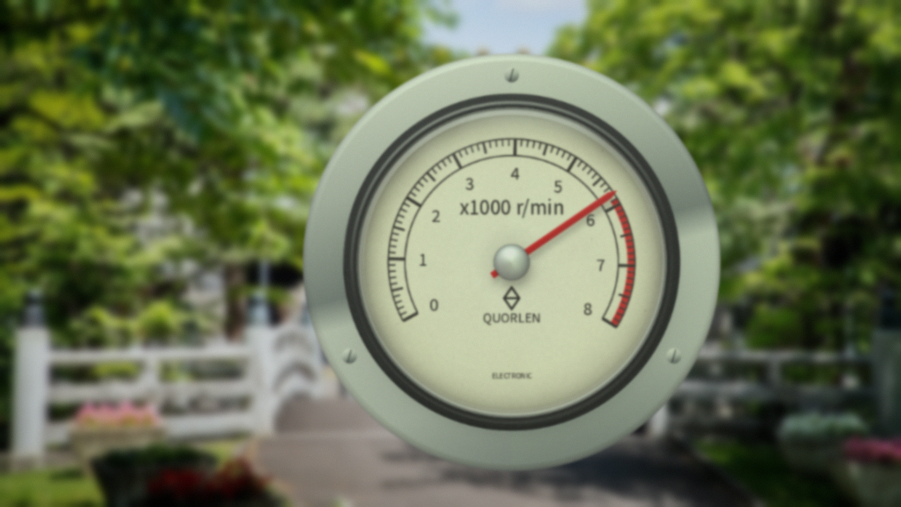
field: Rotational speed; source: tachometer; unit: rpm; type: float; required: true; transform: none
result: 5800 rpm
